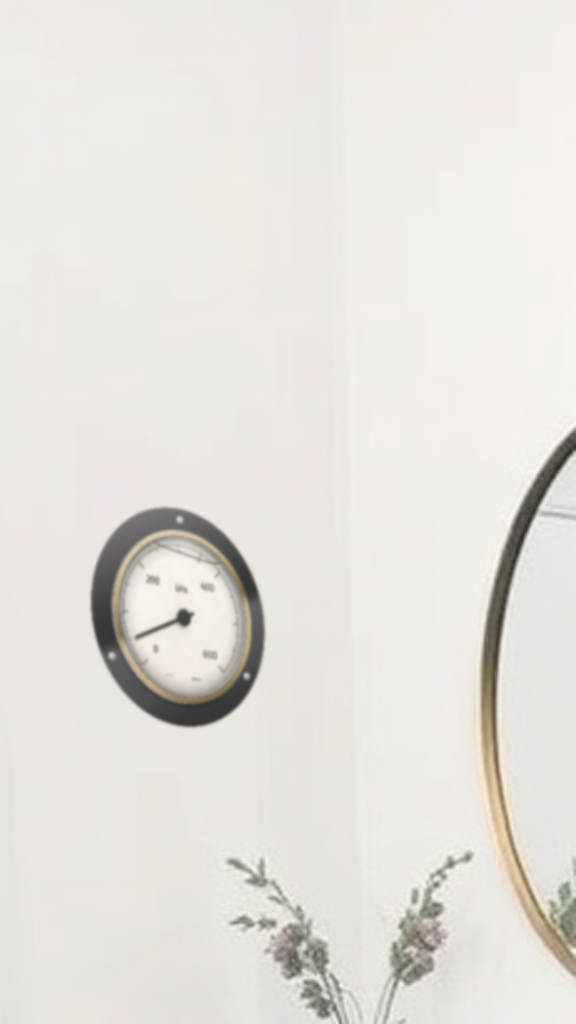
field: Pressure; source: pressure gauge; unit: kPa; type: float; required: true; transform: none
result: 50 kPa
